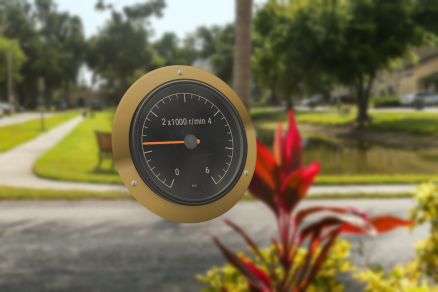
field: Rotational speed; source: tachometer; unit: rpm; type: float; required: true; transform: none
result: 1200 rpm
